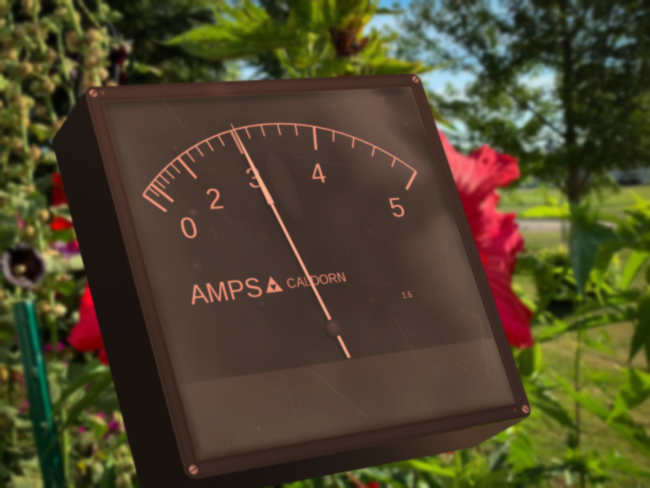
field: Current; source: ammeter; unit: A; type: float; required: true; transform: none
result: 3 A
